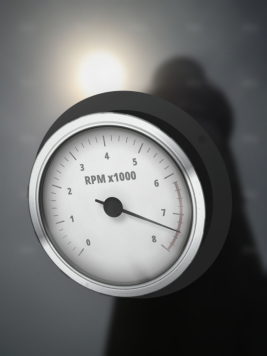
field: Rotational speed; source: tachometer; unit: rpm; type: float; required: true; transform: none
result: 7400 rpm
